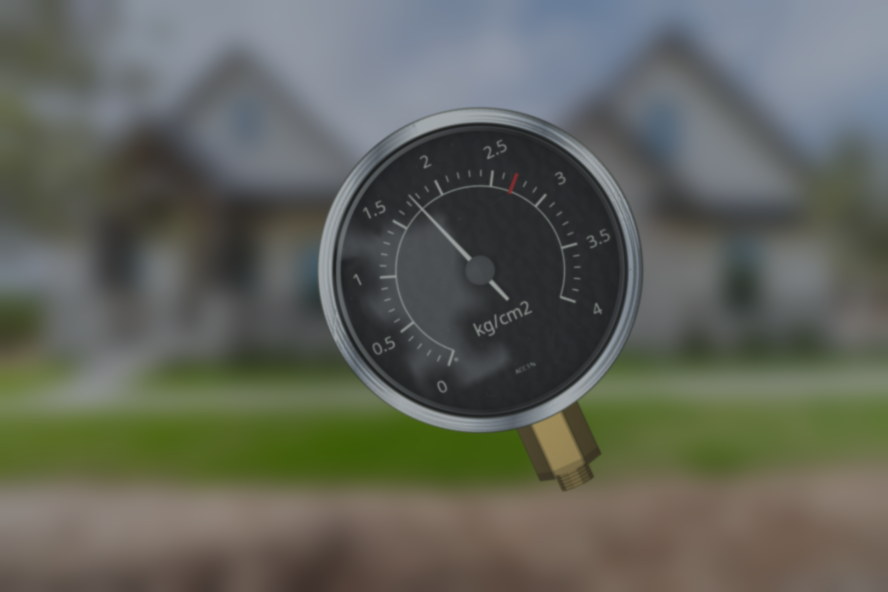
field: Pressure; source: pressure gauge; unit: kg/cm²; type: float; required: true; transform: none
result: 1.75 kg/cm²
